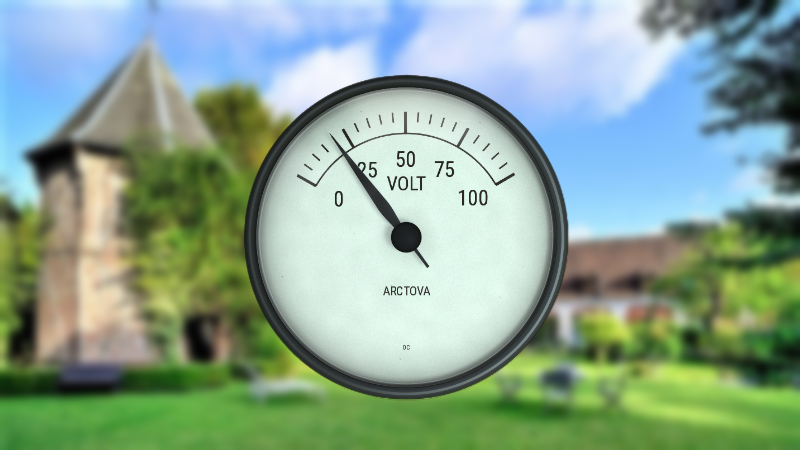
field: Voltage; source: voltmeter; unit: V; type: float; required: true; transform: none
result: 20 V
